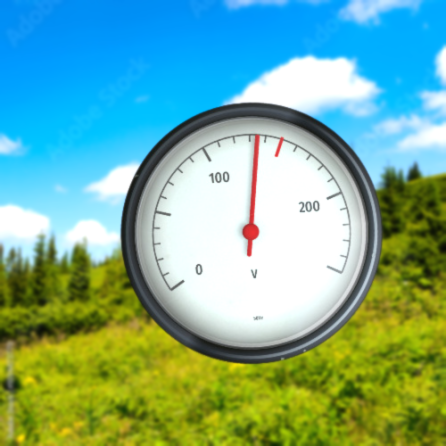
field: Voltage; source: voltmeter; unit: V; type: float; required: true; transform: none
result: 135 V
